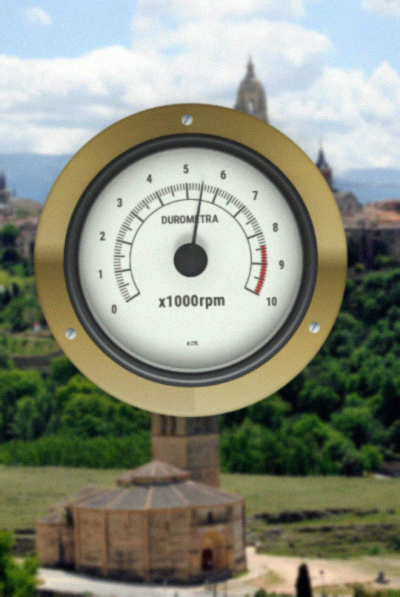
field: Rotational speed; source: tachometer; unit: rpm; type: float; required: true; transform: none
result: 5500 rpm
